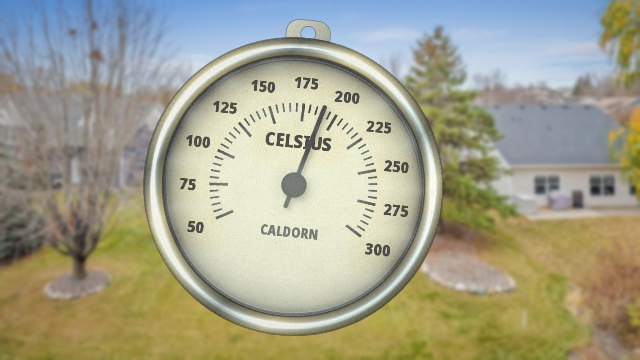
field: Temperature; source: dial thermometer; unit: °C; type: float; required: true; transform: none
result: 190 °C
